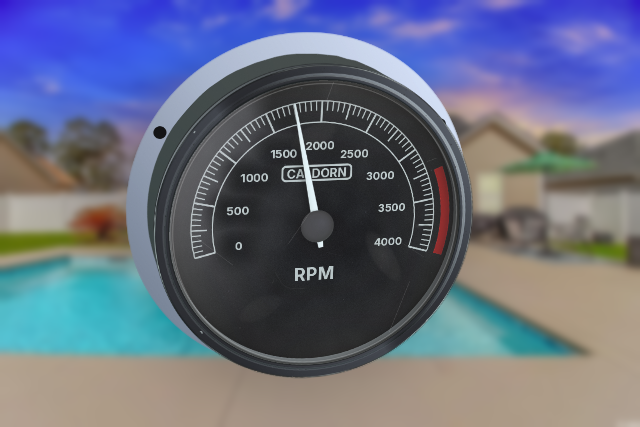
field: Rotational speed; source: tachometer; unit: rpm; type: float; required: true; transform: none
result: 1750 rpm
